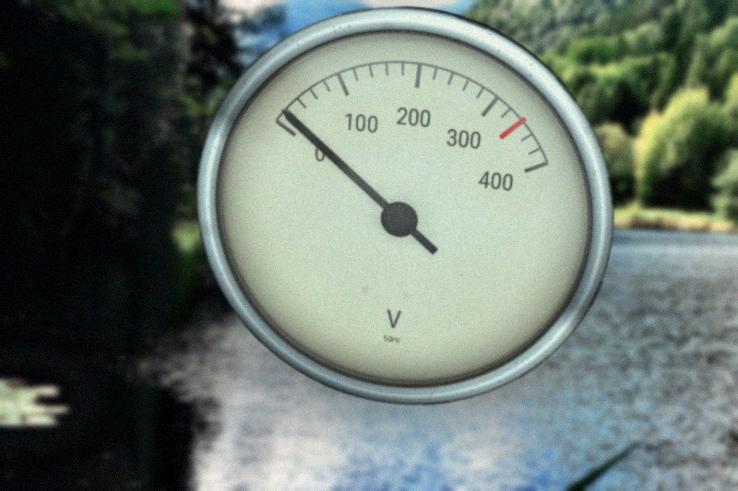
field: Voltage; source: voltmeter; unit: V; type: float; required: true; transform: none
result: 20 V
